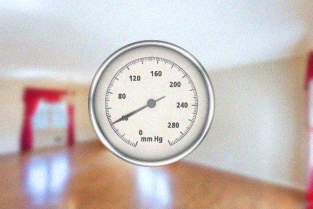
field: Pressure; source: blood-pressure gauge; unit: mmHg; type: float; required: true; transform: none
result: 40 mmHg
